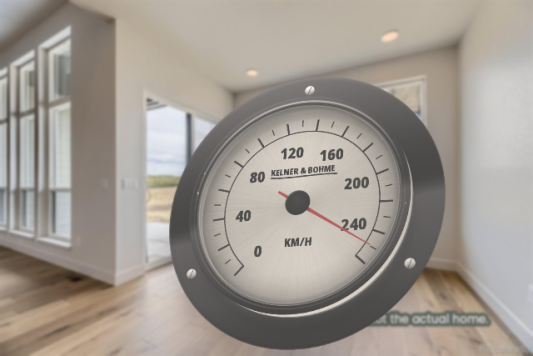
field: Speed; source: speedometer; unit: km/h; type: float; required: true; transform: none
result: 250 km/h
